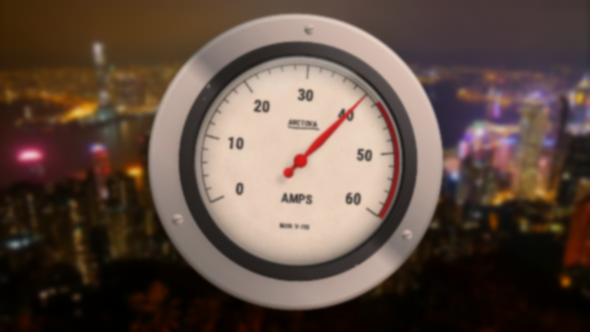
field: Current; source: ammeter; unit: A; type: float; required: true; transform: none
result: 40 A
